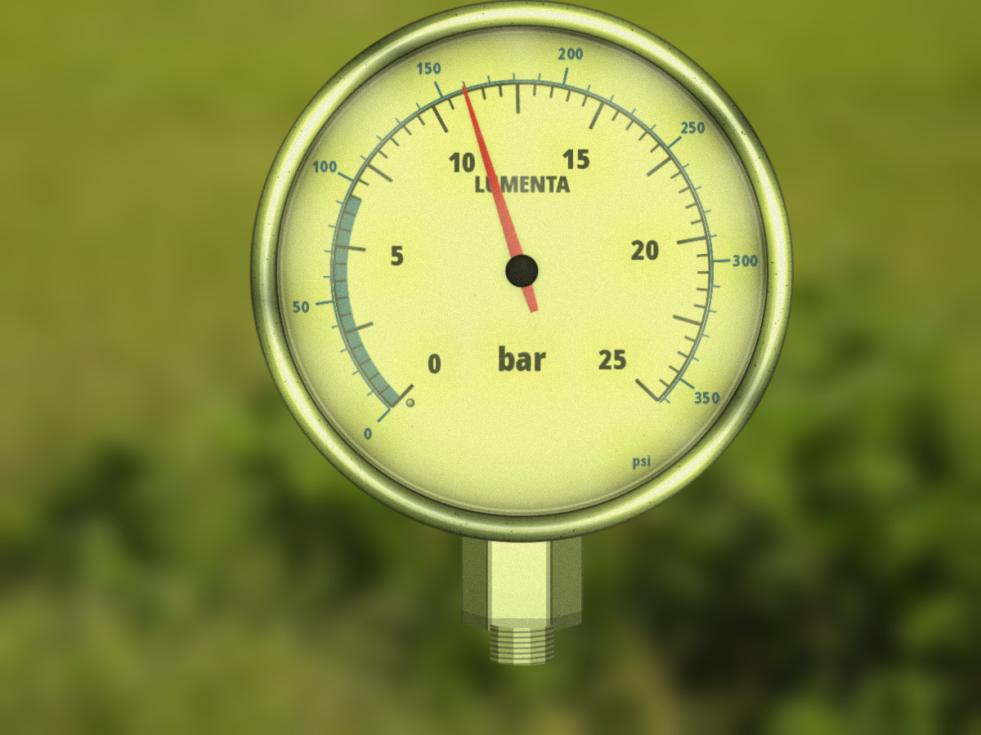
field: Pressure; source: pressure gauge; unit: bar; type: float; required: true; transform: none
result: 11 bar
